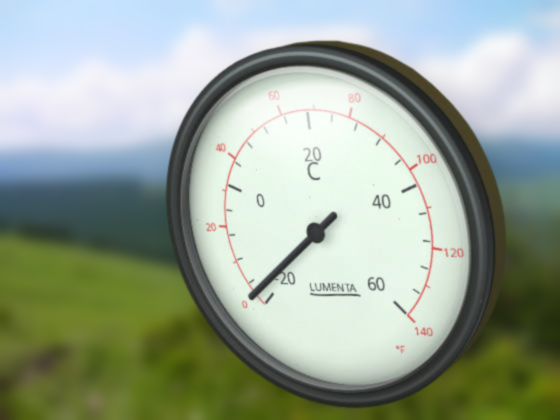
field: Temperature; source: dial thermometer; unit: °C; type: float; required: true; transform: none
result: -18 °C
